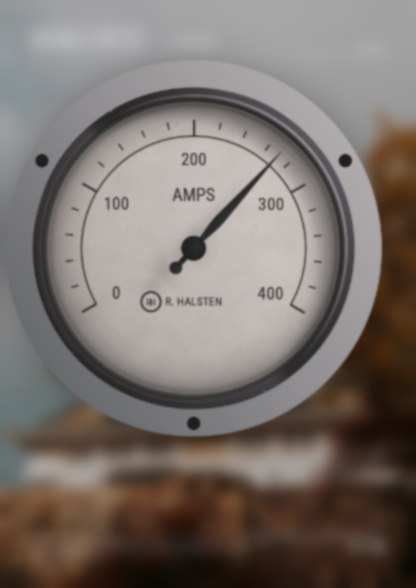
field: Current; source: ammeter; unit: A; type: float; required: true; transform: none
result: 270 A
